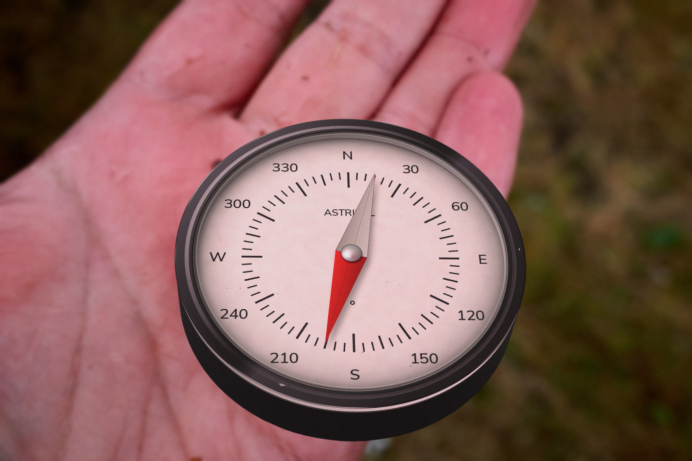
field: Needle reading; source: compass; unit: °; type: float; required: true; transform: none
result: 195 °
